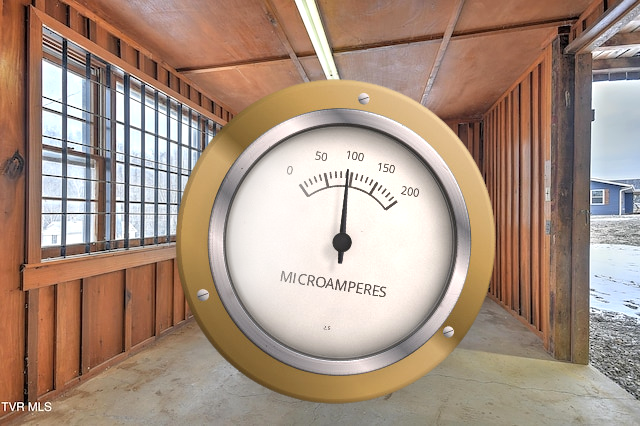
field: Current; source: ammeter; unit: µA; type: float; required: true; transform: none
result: 90 µA
